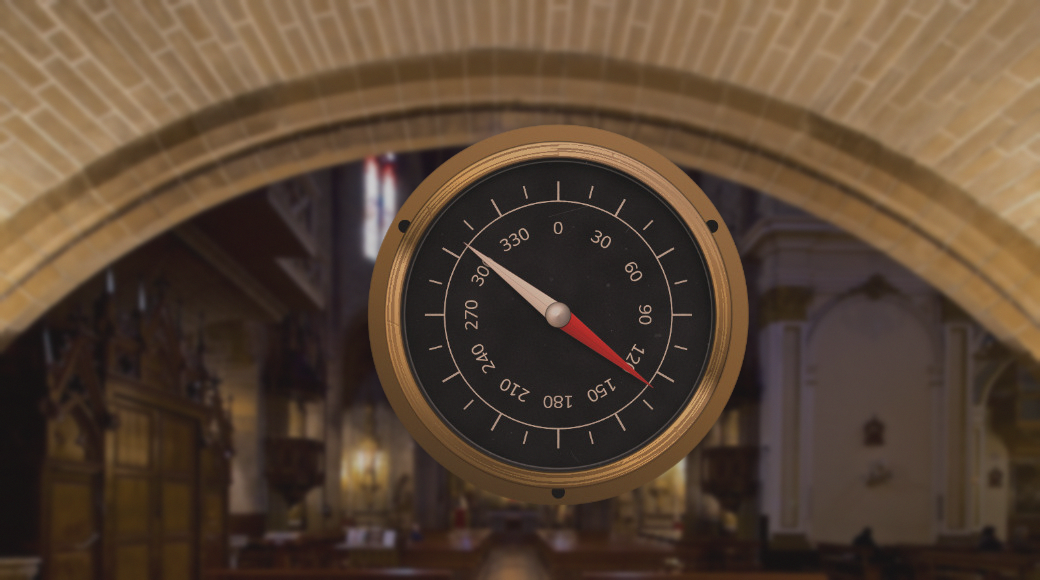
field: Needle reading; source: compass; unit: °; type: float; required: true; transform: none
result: 127.5 °
